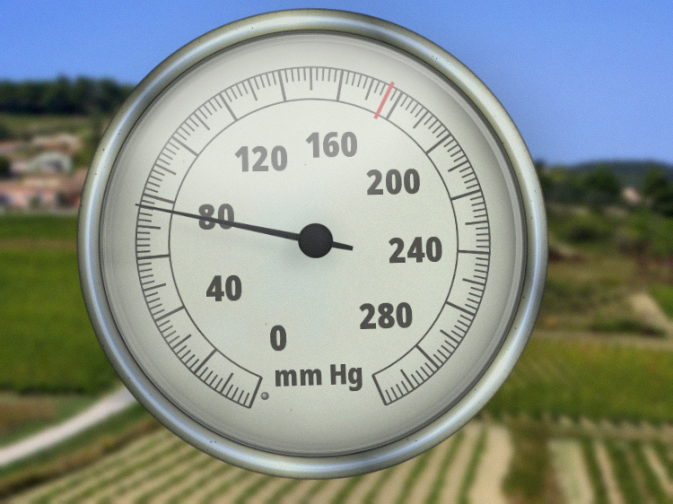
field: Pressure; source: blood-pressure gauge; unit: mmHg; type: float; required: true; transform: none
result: 76 mmHg
